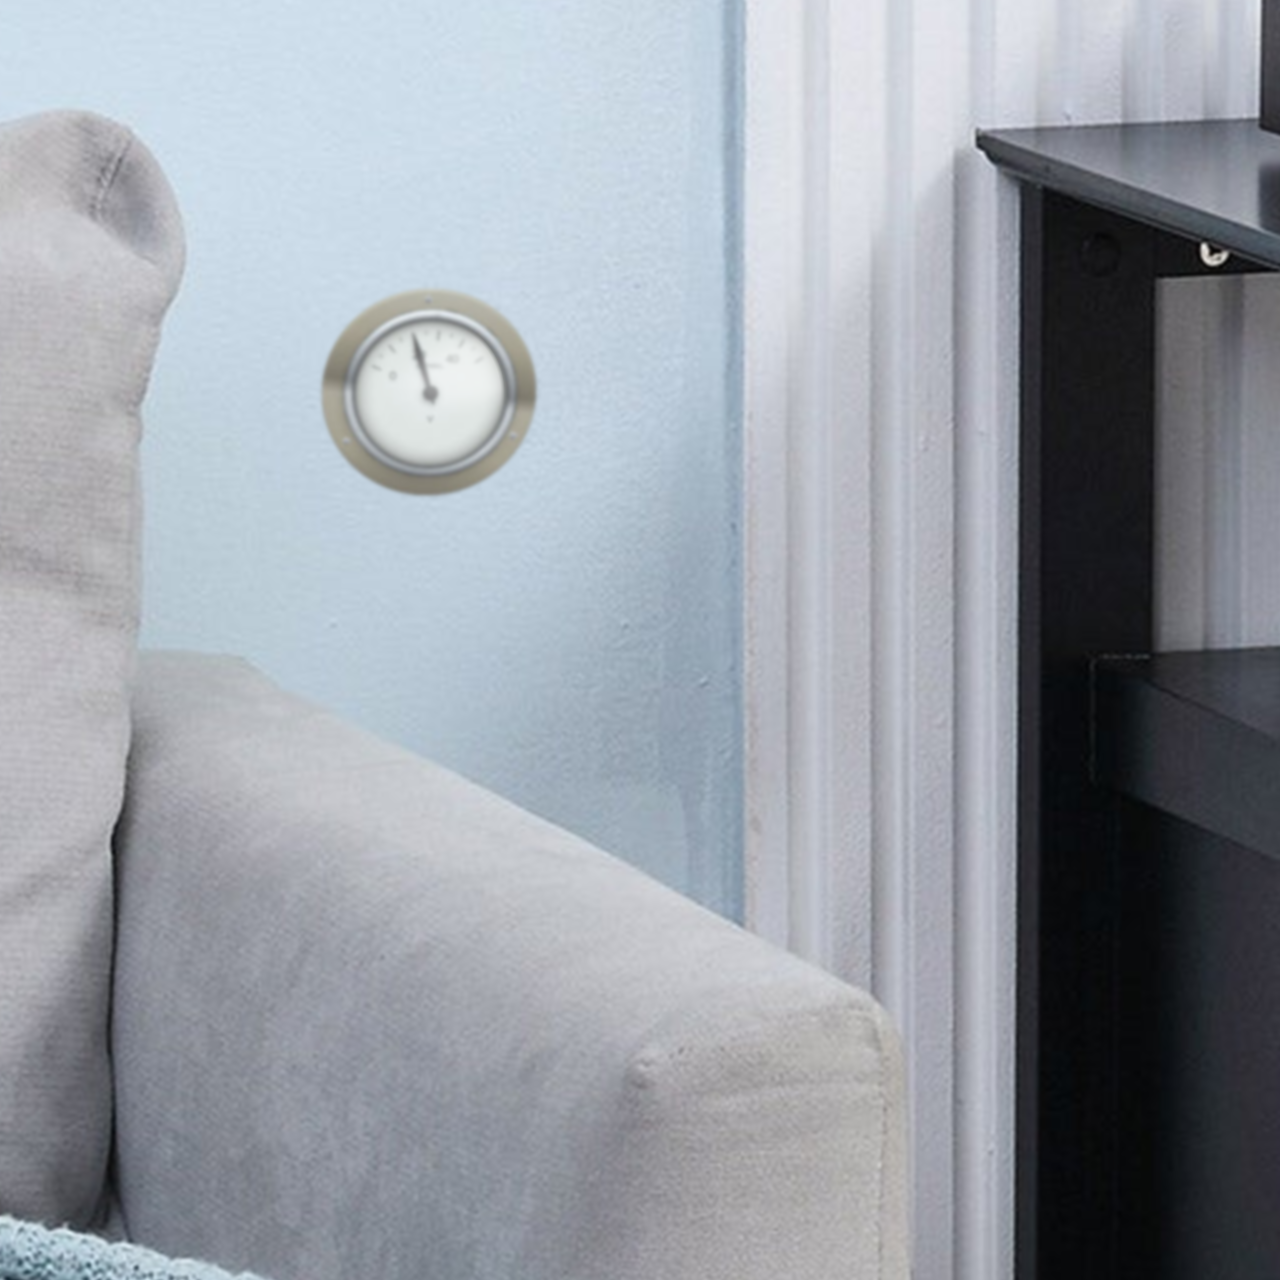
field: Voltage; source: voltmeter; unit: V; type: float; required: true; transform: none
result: 20 V
